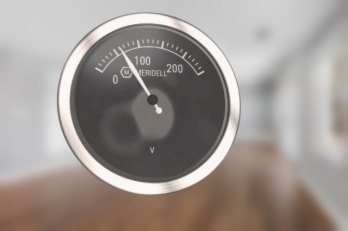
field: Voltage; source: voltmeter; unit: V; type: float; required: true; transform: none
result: 60 V
